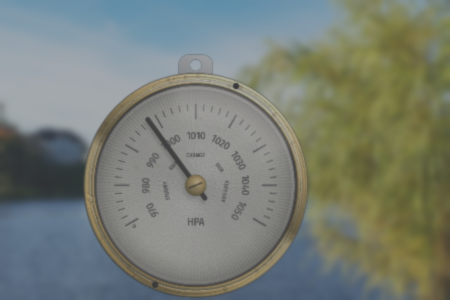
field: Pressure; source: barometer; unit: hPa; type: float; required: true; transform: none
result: 998 hPa
